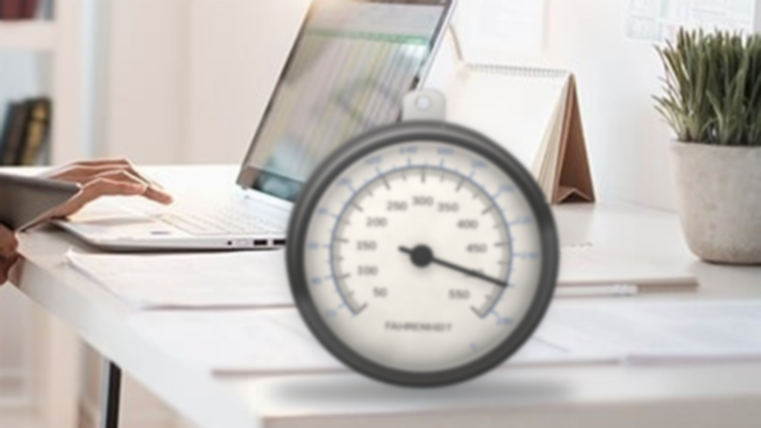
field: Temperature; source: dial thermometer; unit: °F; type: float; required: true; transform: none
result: 500 °F
